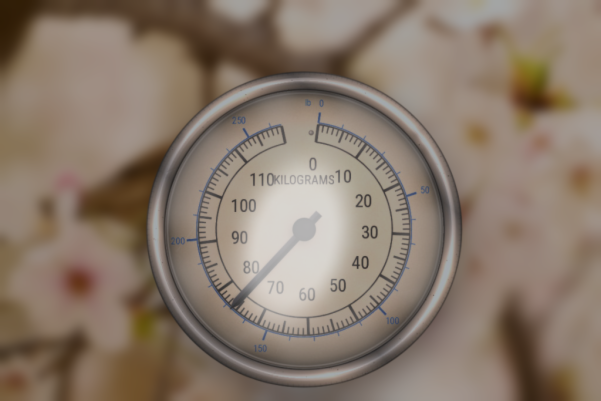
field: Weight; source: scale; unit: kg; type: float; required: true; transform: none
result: 76 kg
